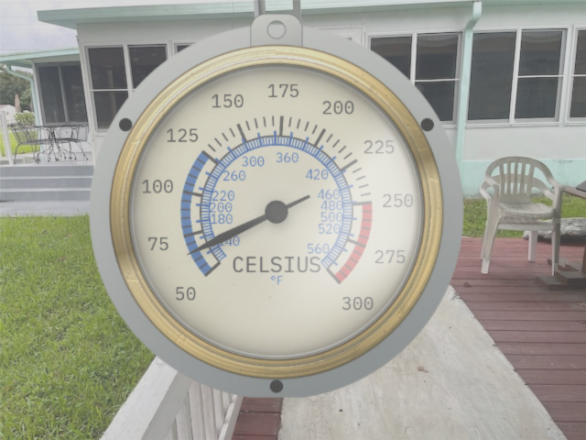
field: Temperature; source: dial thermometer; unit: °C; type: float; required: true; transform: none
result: 65 °C
